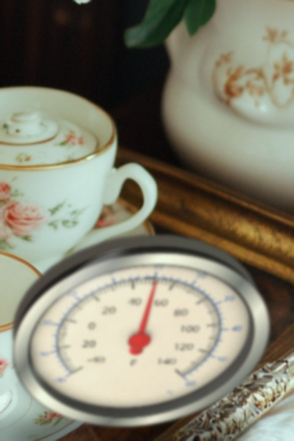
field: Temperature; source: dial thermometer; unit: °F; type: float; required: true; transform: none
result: 50 °F
